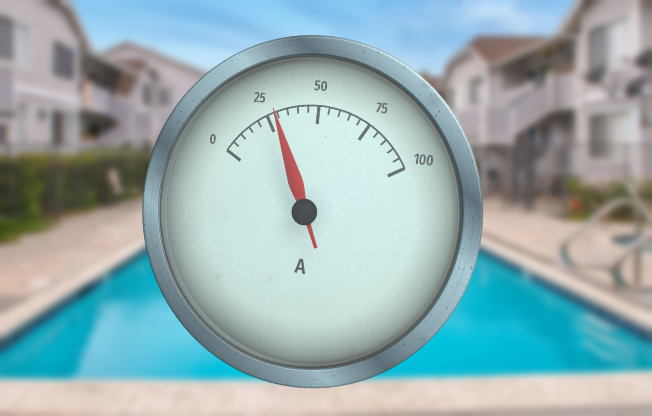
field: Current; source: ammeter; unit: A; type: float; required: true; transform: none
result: 30 A
